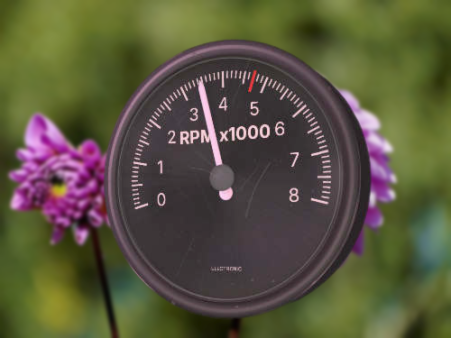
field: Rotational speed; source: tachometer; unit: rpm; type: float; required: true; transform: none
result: 3500 rpm
